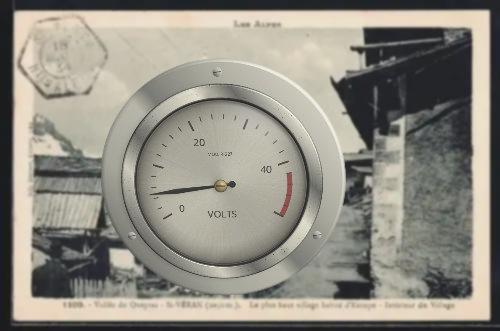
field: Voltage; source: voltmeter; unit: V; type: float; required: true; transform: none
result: 5 V
